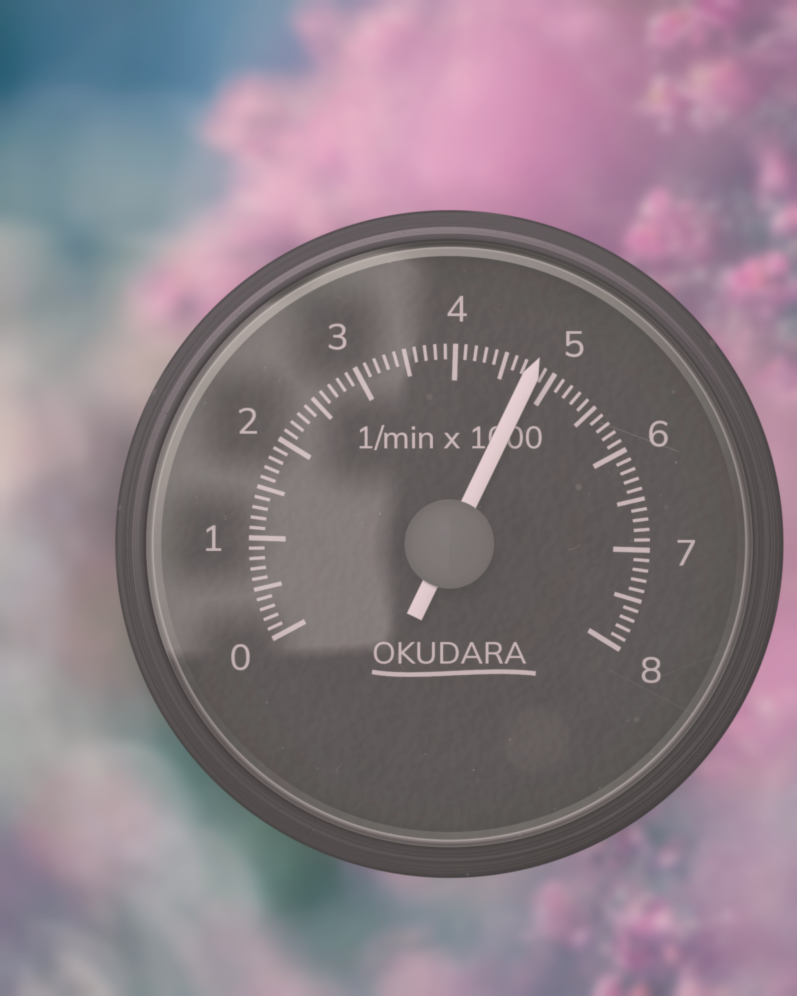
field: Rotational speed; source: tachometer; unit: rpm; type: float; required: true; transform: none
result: 4800 rpm
